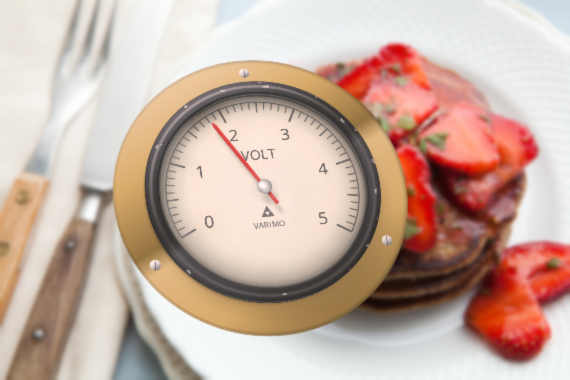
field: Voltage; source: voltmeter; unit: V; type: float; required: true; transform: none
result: 1.8 V
